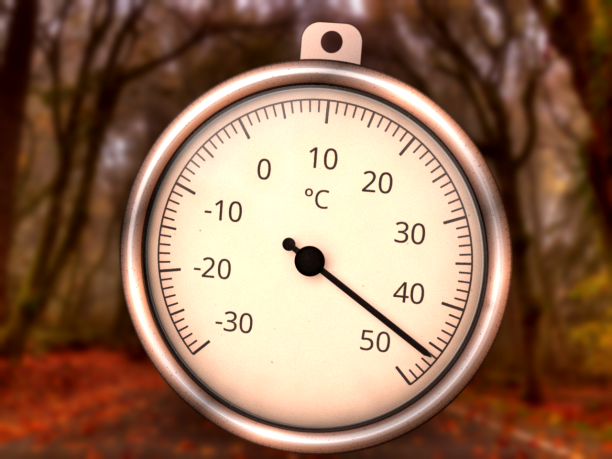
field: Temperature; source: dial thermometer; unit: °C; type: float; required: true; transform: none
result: 46 °C
